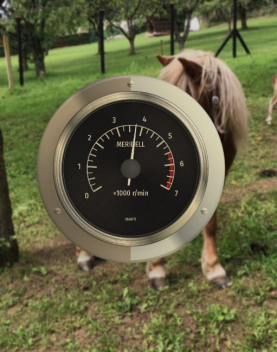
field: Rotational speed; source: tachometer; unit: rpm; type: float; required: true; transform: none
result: 3750 rpm
